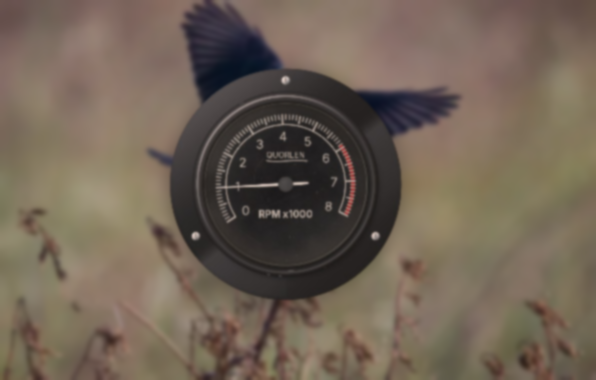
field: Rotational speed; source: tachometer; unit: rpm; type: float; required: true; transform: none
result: 1000 rpm
